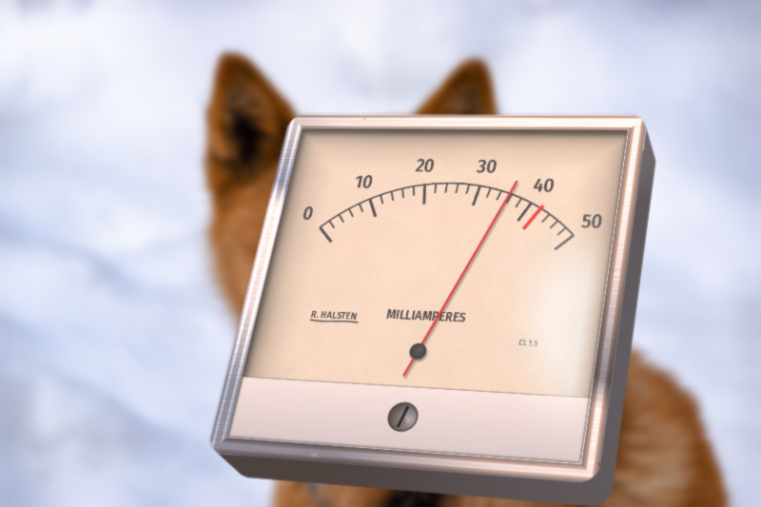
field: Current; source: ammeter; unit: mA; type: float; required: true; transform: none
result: 36 mA
